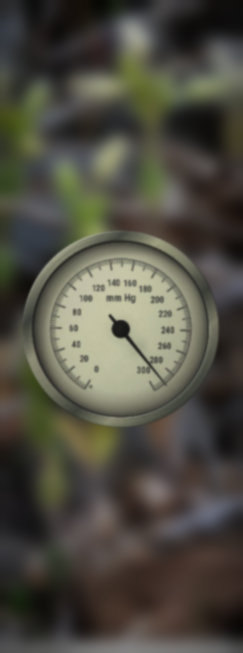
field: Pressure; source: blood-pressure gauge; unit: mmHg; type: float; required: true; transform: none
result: 290 mmHg
